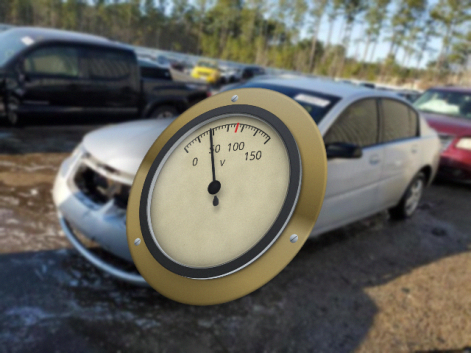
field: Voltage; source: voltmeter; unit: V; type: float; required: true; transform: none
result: 50 V
